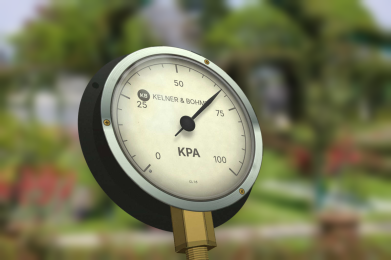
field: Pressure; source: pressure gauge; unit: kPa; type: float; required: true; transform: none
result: 67.5 kPa
